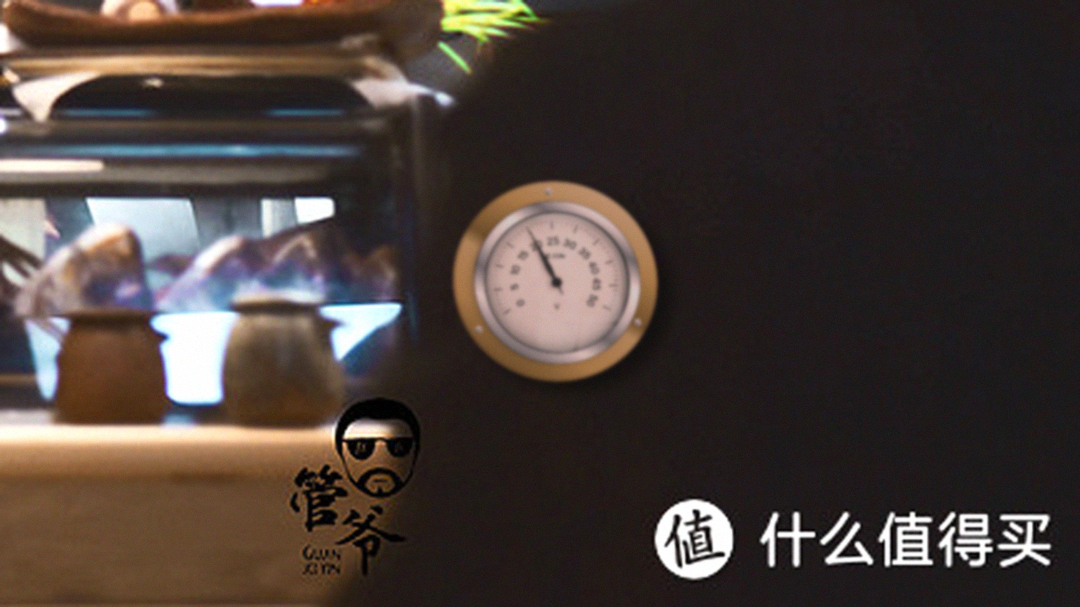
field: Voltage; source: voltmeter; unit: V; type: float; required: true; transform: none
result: 20 V
